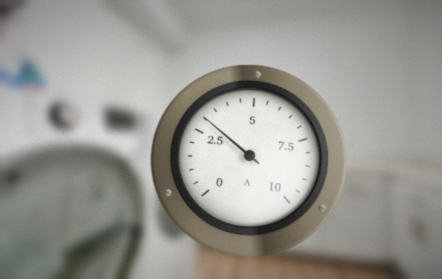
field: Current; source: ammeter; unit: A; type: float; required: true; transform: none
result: 3 A
